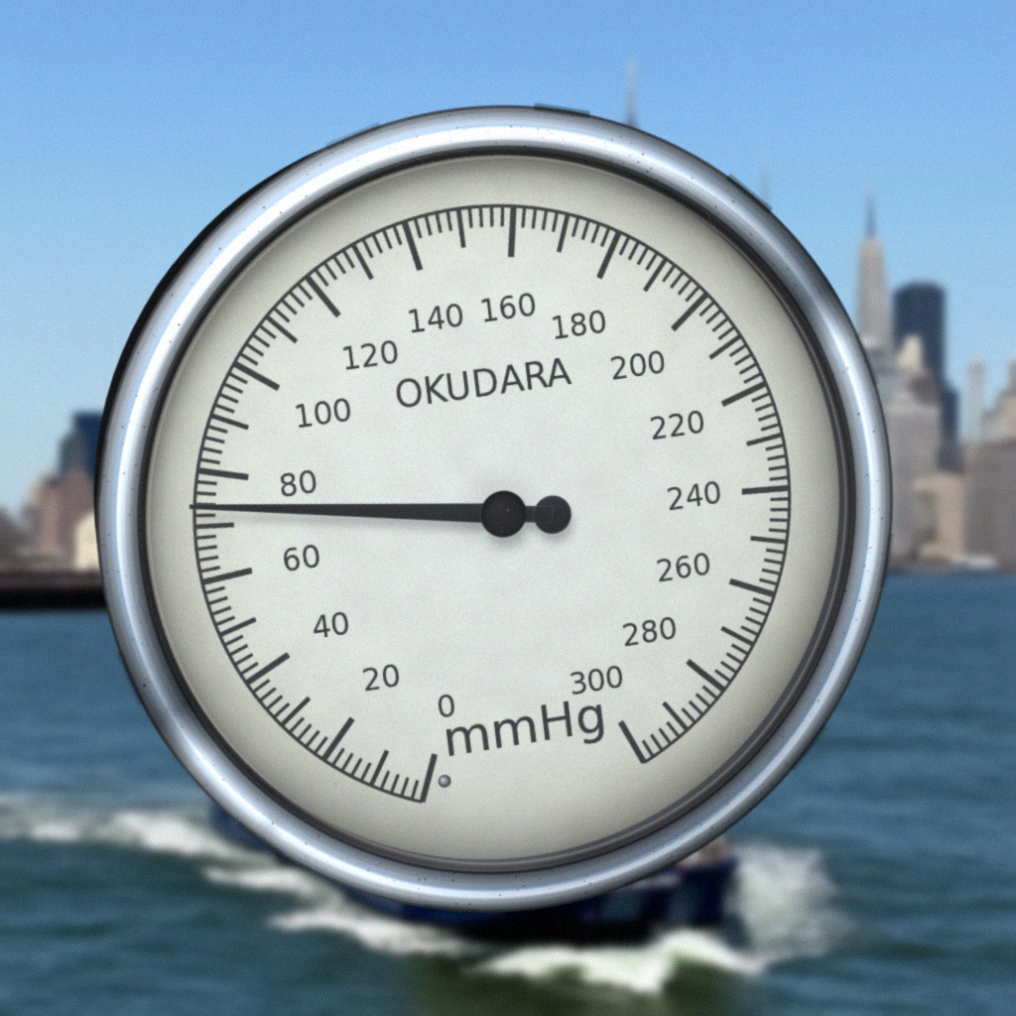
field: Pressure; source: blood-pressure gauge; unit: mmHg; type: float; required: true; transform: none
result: 74 mmHg
